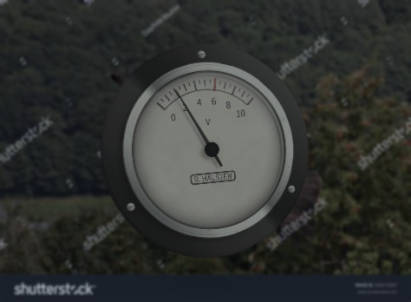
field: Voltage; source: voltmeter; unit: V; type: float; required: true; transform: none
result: 2 V
